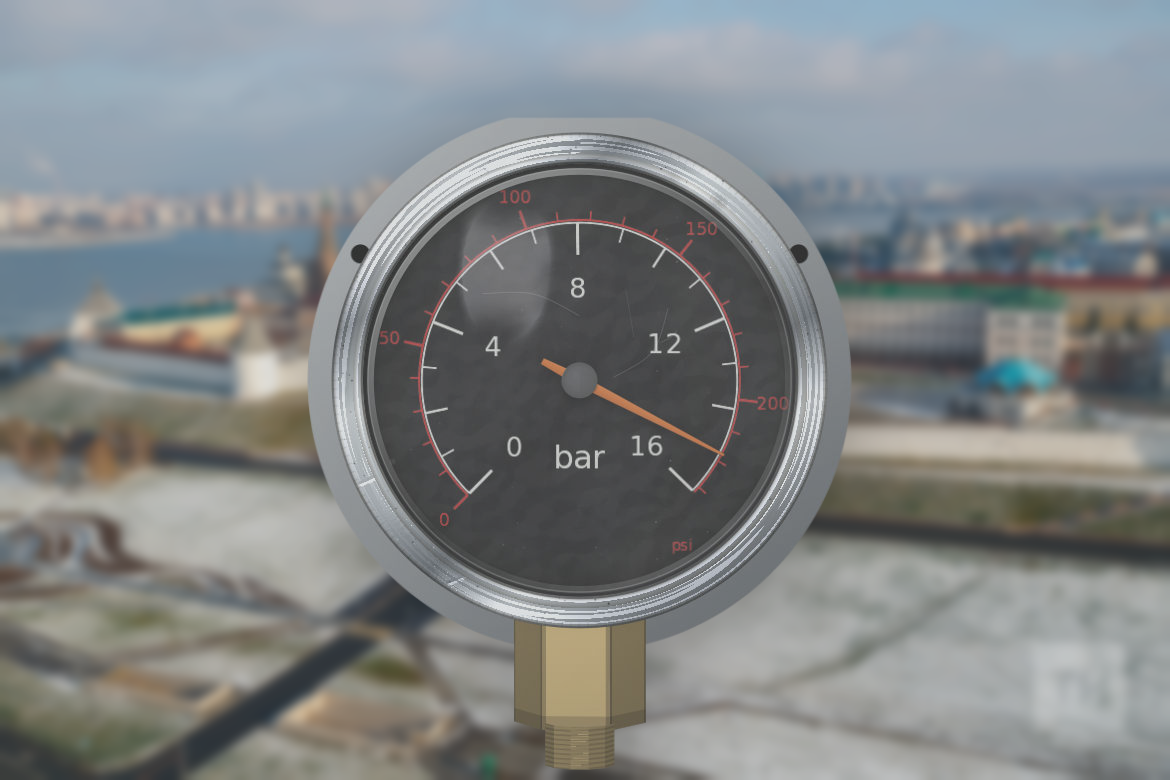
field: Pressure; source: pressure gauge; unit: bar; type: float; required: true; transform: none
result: 15 bar
